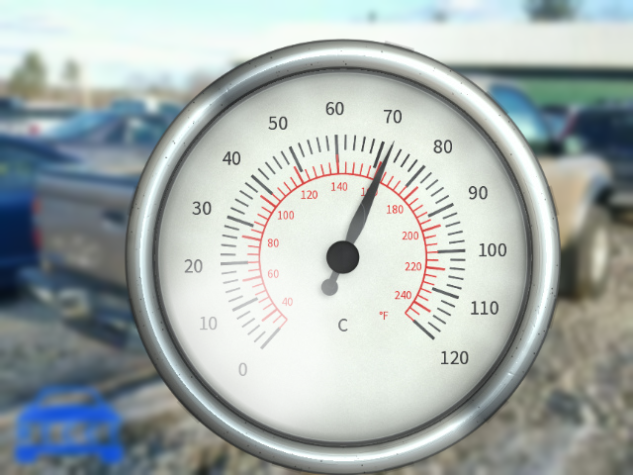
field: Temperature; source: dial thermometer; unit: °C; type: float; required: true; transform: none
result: 72 °C
